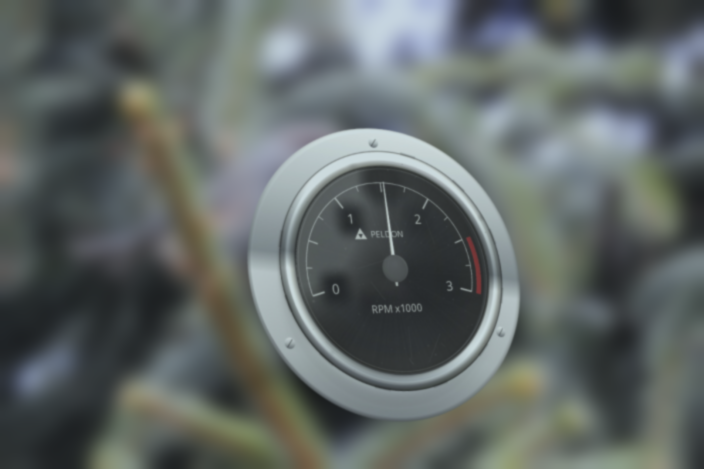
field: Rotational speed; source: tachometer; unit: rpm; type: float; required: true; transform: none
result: 1500 rpm
